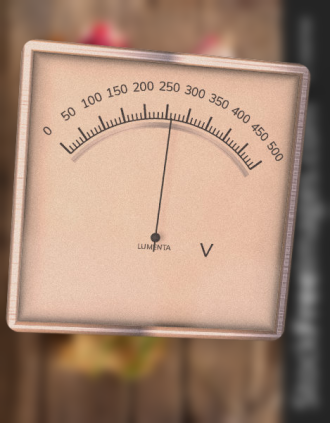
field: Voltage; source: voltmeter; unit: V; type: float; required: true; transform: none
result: 260 V
